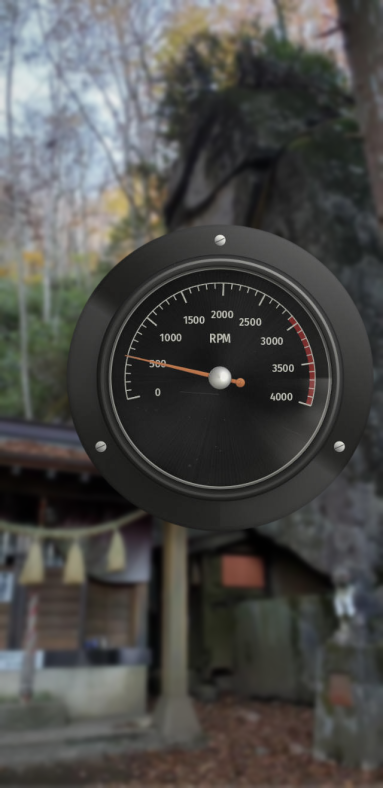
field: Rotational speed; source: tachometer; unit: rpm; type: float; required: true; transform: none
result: 500 rpm
